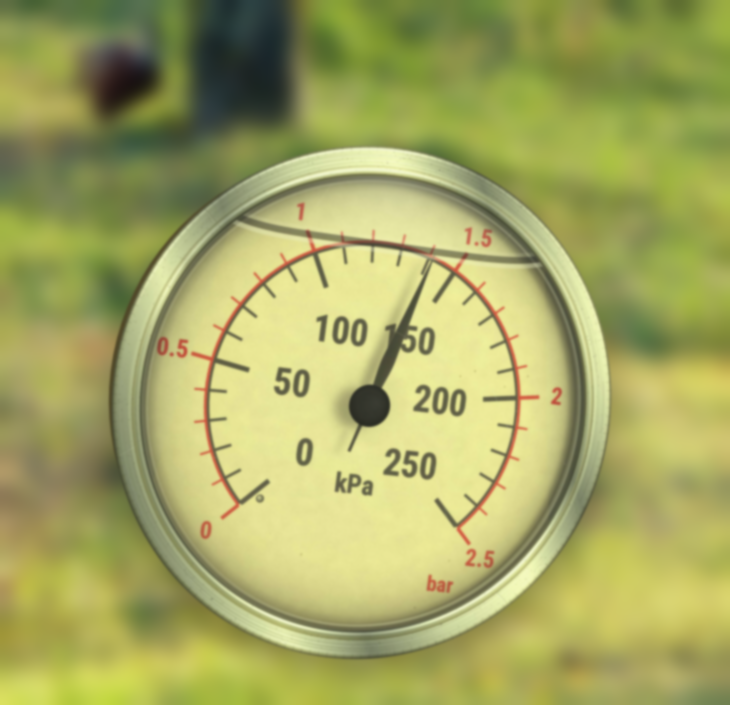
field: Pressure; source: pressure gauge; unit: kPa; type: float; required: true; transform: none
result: 140 kPa
